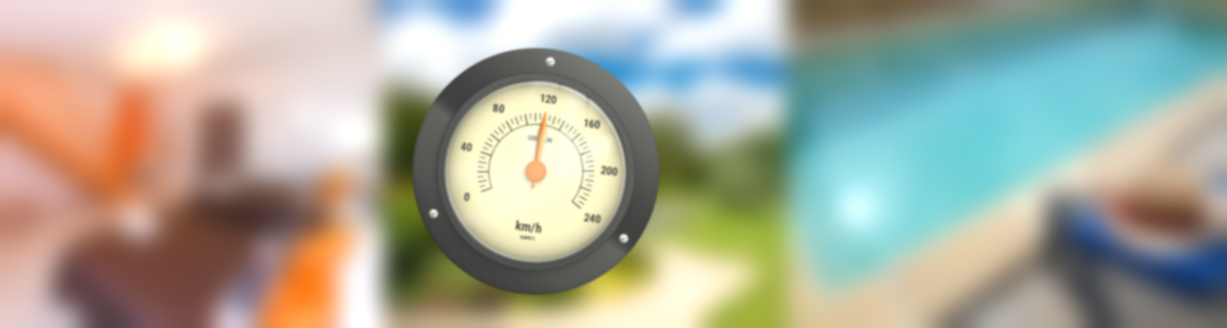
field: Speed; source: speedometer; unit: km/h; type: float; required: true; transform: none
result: 120 km/h
